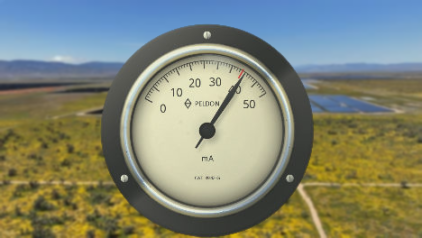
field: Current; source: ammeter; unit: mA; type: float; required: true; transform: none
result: 40 mA
